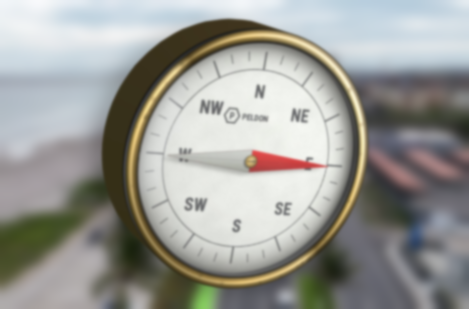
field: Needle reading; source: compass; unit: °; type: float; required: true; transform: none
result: 90 °
